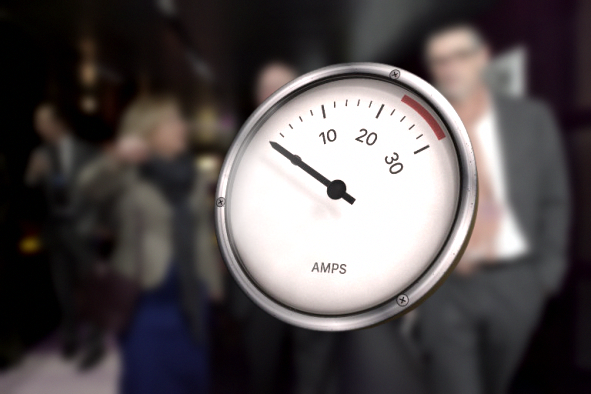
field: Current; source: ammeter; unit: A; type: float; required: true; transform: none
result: 0 A
